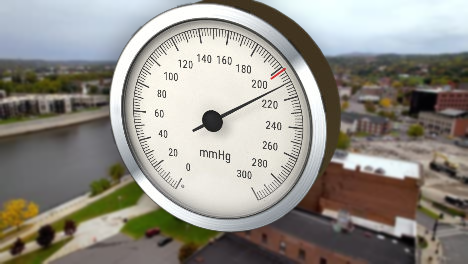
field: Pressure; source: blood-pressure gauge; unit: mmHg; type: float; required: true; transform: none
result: 210 mmHg
